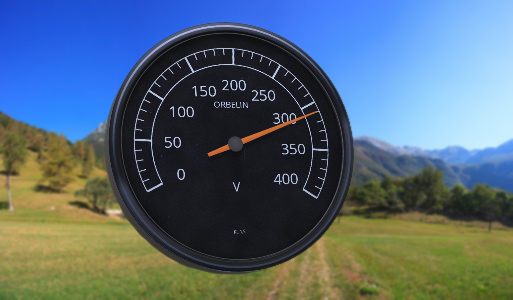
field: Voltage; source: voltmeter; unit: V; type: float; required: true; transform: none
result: 310 V
